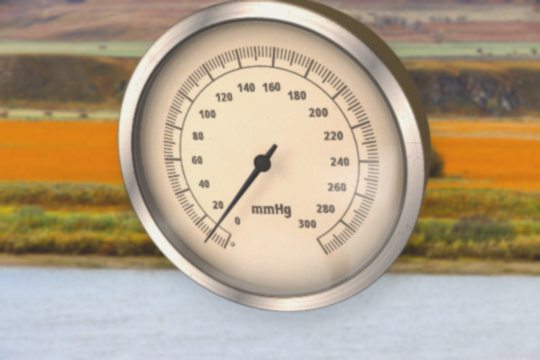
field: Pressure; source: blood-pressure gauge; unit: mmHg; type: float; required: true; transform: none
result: 10 mmHg
